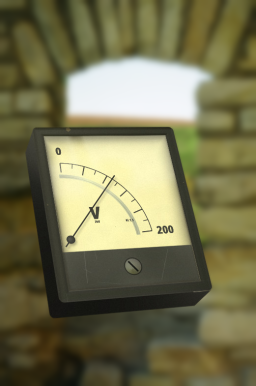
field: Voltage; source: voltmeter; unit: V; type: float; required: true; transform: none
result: 90 V
